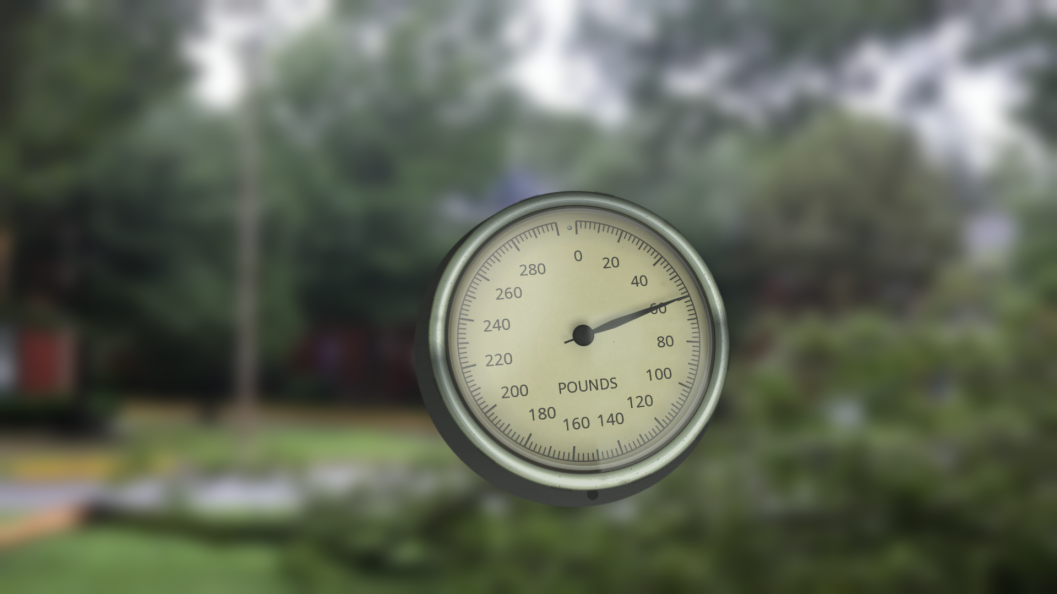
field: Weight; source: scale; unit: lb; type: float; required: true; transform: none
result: 60 lb
